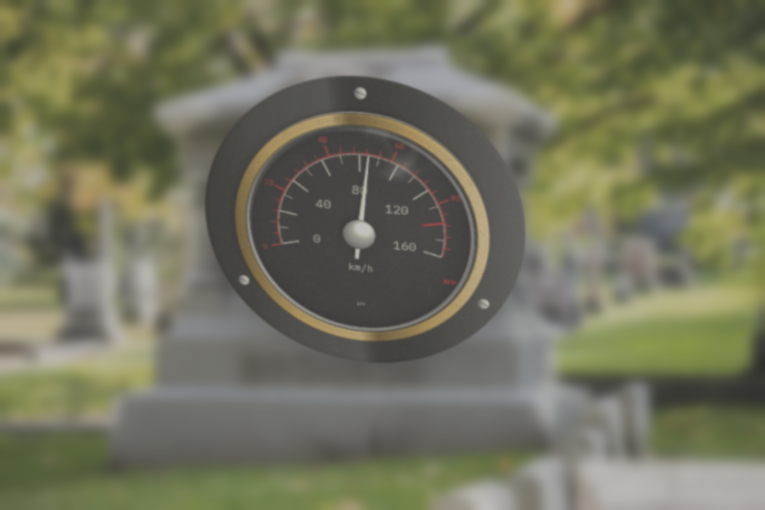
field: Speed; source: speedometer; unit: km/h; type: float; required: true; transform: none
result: 85 km/h
